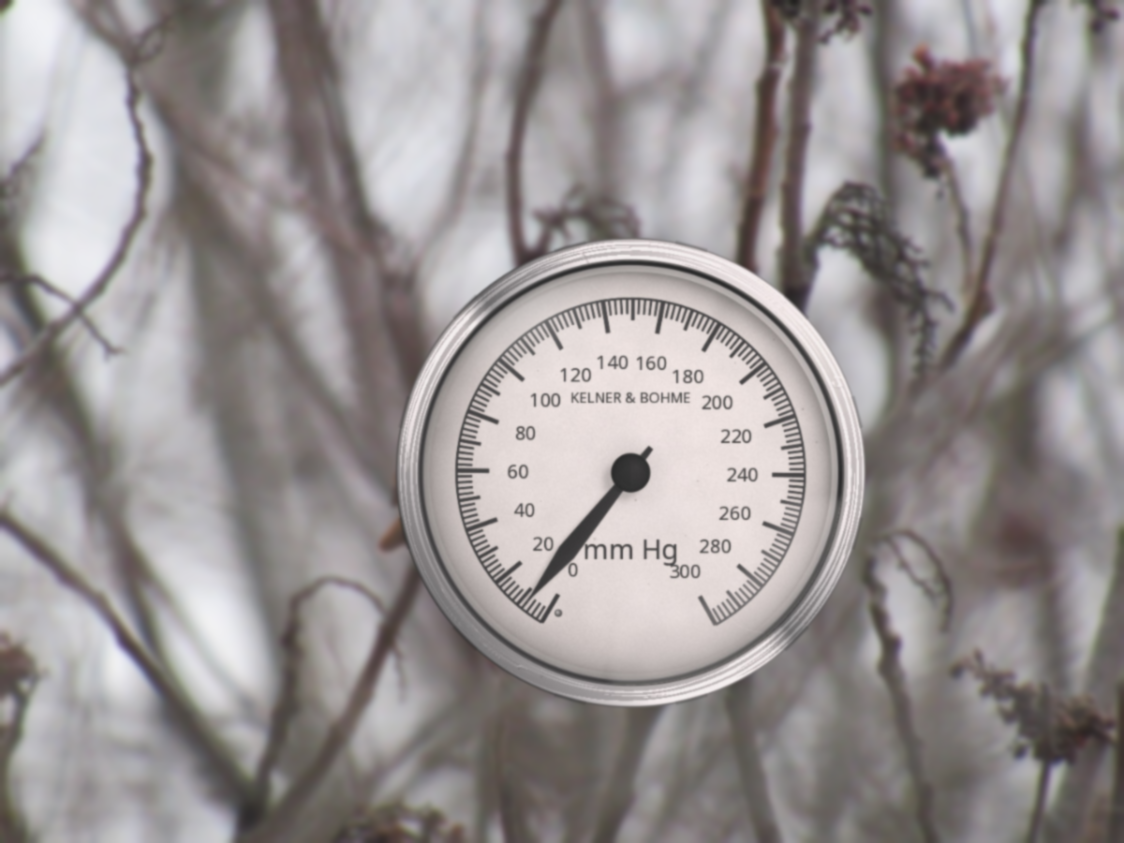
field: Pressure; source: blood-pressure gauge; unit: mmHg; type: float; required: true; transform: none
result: 8 mmHg
